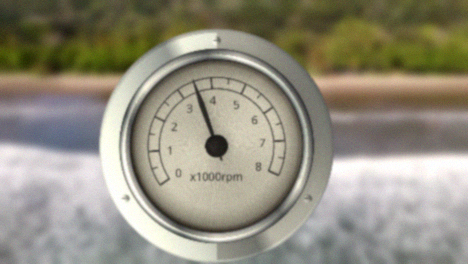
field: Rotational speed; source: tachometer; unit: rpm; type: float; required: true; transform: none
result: 3500 rpm
